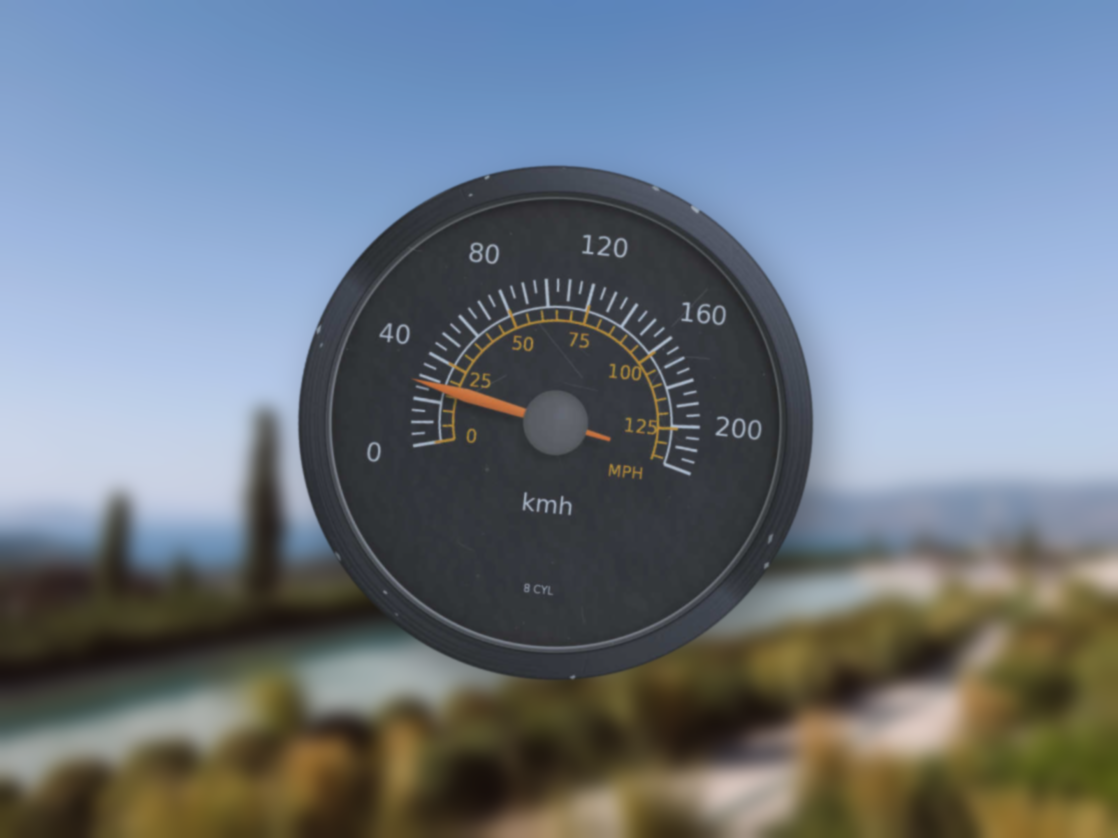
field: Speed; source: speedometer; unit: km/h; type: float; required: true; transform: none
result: 27.5 km/h
